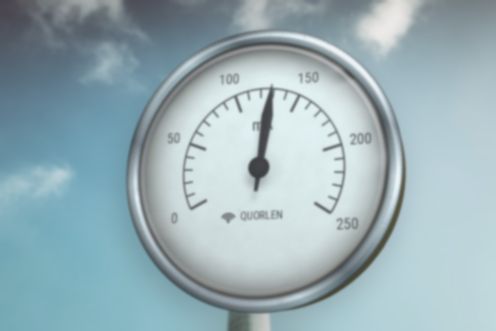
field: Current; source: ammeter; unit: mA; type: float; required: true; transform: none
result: 130 mA
